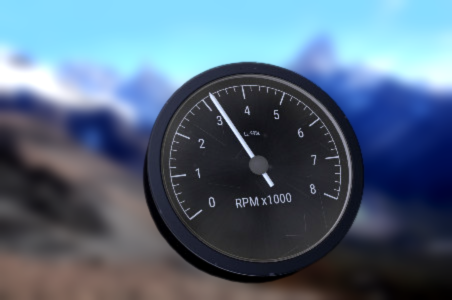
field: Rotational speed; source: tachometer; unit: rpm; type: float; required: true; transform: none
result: 3200 rpm
